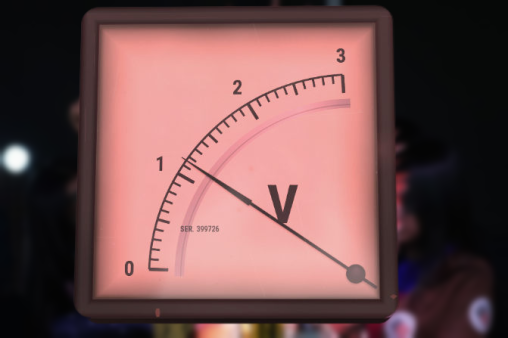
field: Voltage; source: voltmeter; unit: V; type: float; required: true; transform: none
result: 1.15 V
